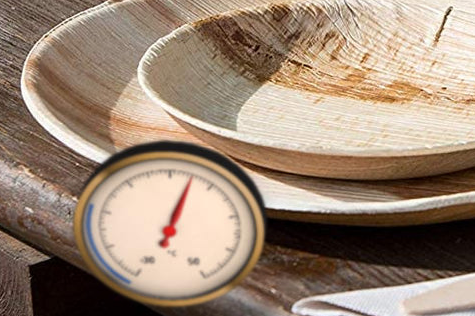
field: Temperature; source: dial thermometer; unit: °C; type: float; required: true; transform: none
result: 15 °C
